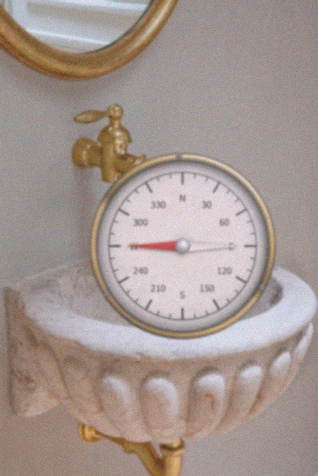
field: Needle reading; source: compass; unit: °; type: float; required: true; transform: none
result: 270 °
